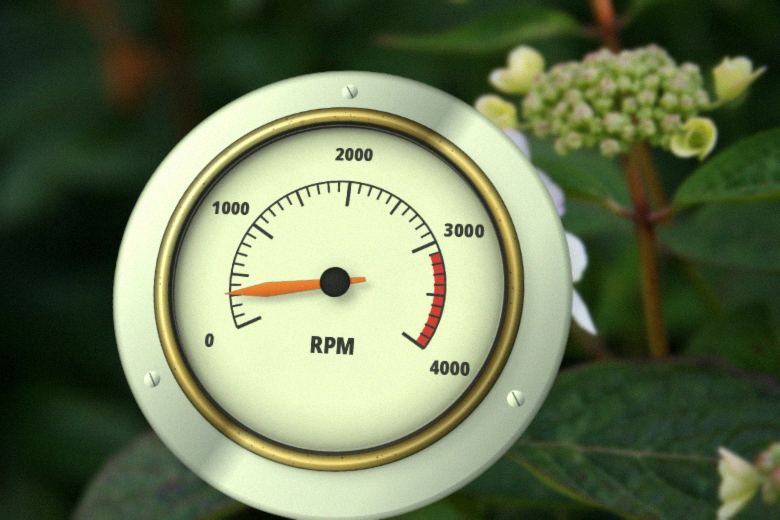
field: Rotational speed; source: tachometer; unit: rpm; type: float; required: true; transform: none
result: 300 rpm
